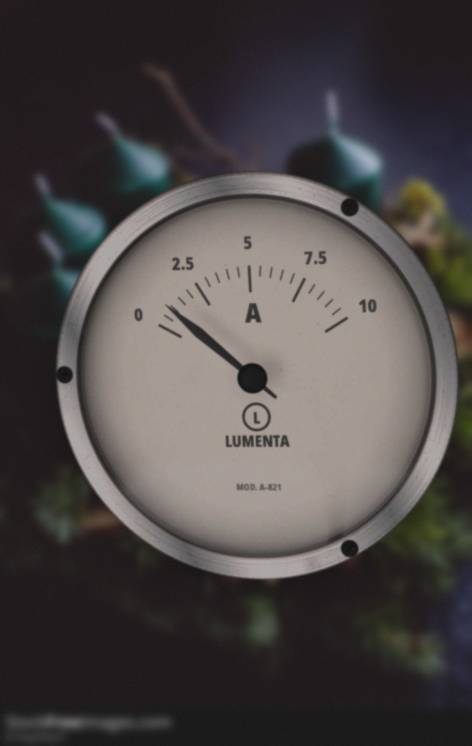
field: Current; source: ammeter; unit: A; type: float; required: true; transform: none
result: 1 A
